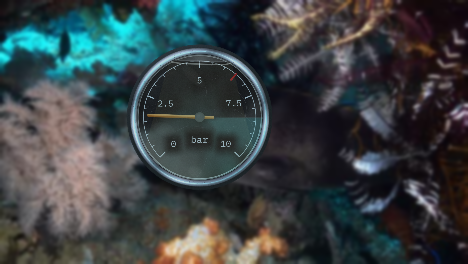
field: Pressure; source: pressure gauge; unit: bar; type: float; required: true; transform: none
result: 1.75 bar
